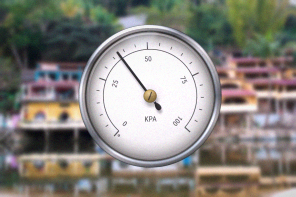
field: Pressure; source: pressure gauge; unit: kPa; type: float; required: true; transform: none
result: 37.5 kPa
